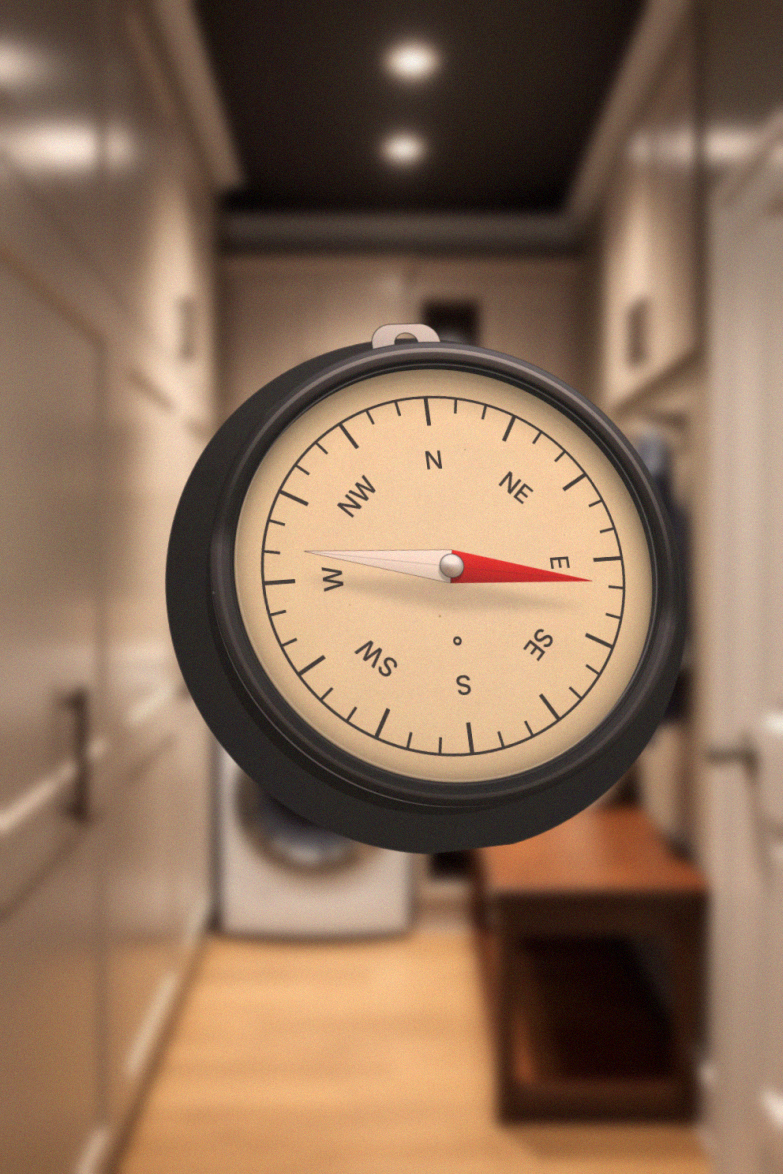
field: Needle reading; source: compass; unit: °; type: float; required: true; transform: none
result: 100 °
